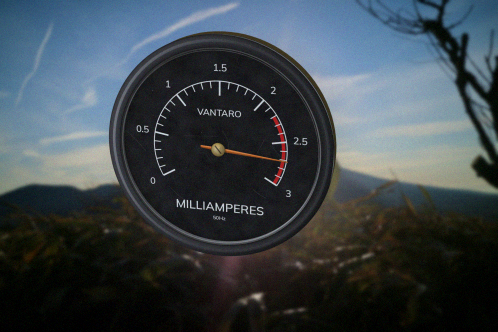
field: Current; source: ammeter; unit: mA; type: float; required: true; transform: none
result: 2.7 mA
